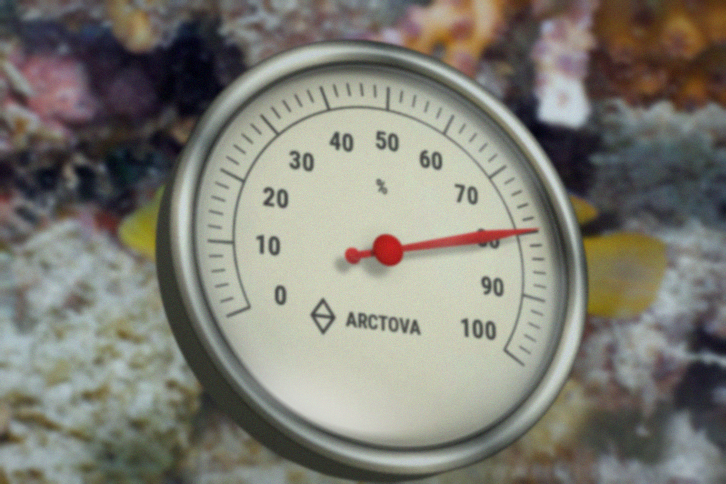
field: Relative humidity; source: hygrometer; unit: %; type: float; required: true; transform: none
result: 80 %
